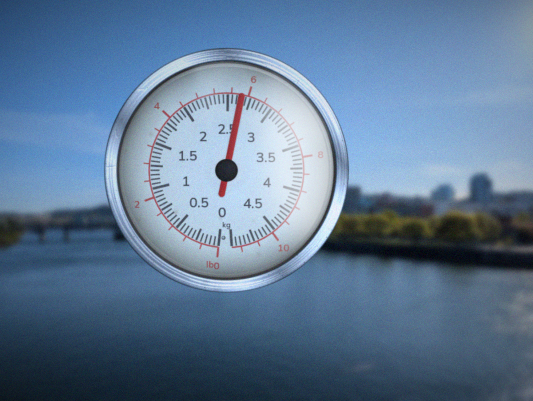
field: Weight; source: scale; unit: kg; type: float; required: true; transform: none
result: 2.65 kg
